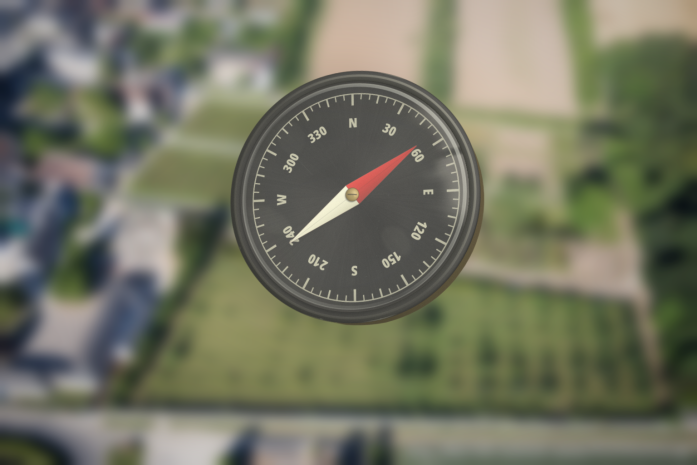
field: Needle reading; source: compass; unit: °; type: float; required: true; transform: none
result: 55 °
